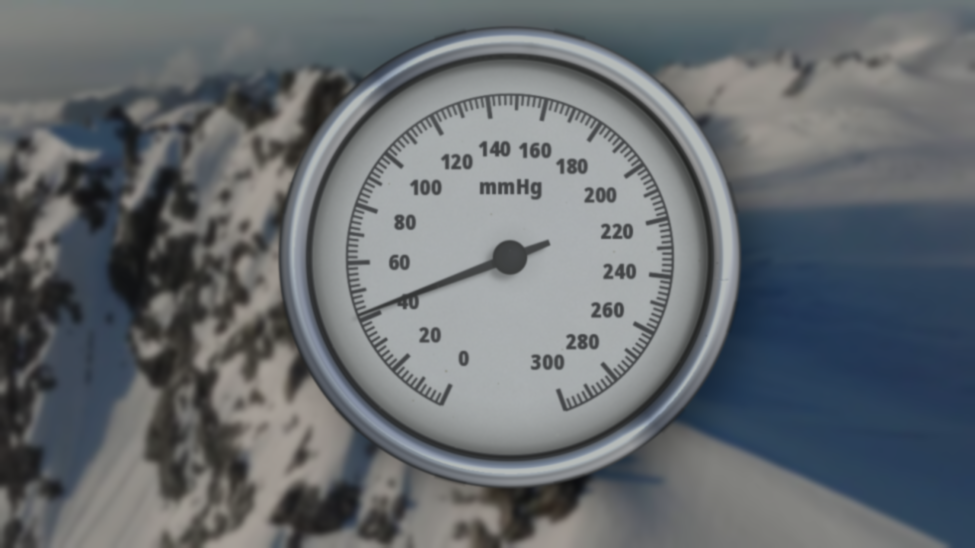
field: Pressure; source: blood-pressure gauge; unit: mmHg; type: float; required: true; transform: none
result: 42 mmHg
